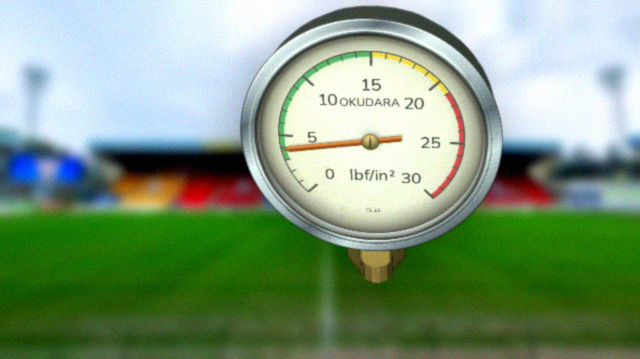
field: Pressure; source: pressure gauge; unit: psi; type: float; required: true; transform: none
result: 4 psi
